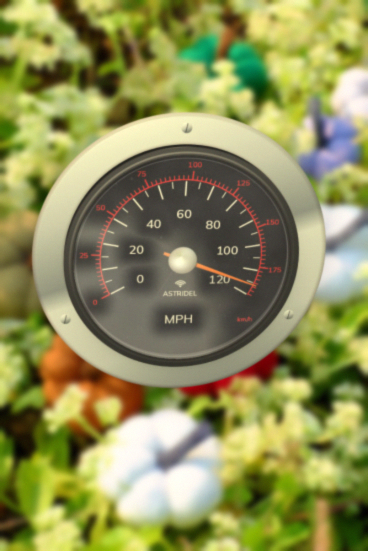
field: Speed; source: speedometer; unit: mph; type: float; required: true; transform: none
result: 115 mph
